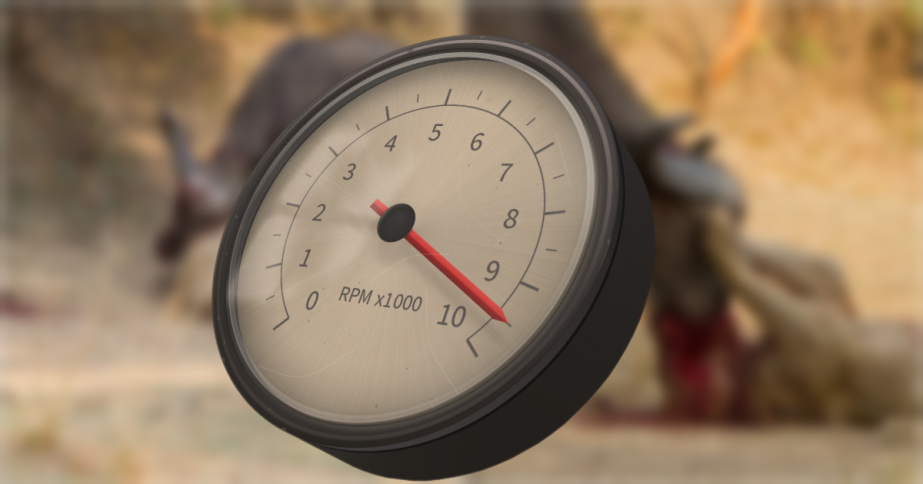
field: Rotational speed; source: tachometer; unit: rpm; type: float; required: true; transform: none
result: 9500 rpm
